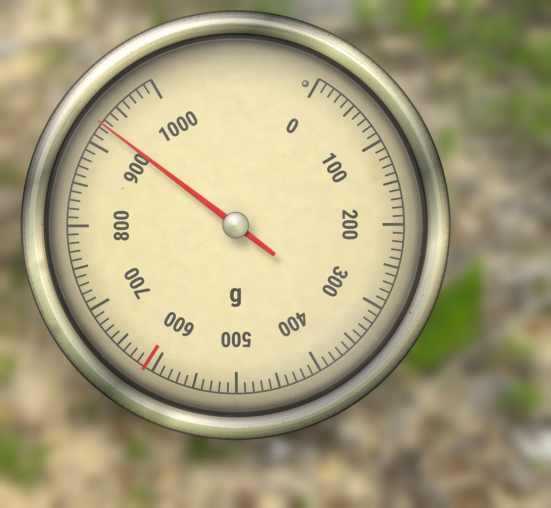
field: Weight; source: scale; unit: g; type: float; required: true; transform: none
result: 925 g
